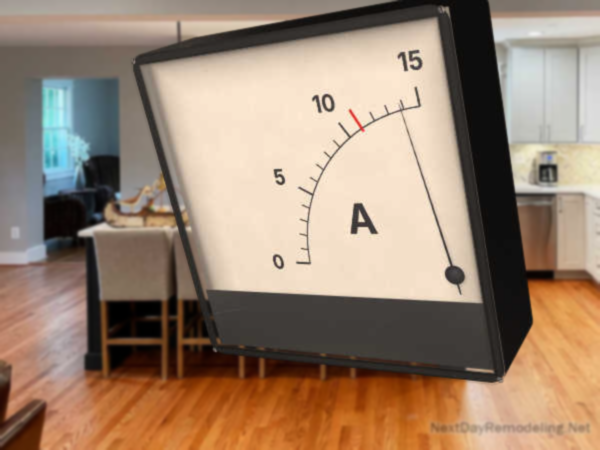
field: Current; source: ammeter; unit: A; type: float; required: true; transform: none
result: 14 A
